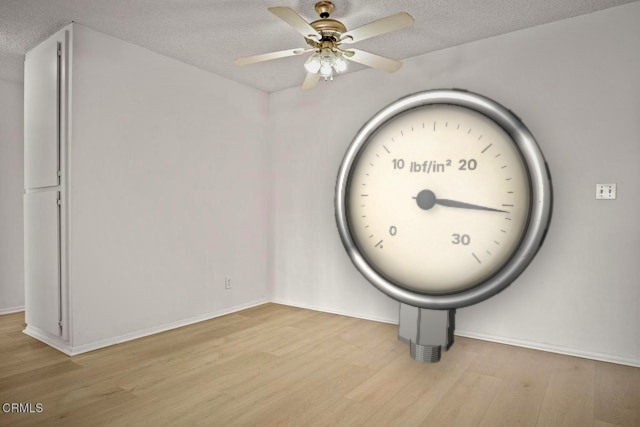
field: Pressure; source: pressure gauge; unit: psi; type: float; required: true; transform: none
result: 25.5 psi
